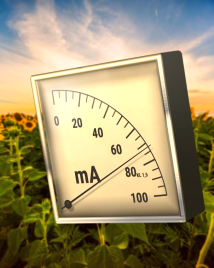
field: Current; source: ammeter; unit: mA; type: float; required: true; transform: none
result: 72.5 mA
